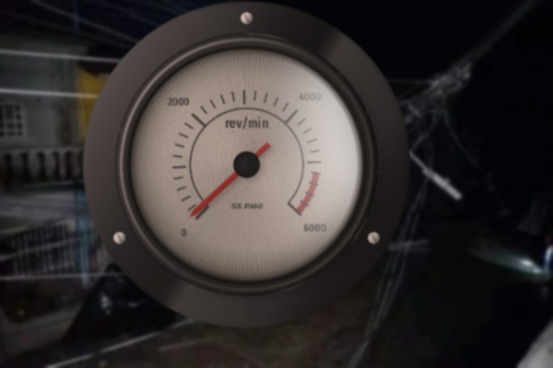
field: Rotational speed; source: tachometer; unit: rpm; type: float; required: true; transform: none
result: 100 rpm
